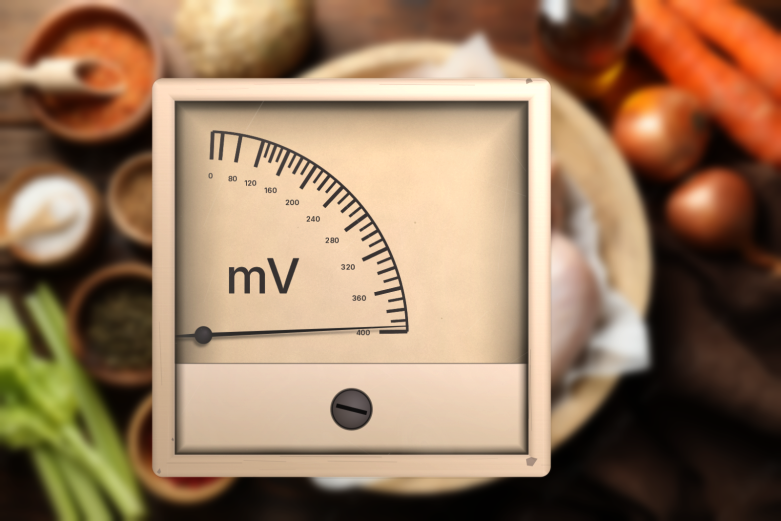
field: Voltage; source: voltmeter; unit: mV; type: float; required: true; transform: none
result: 395 mV
